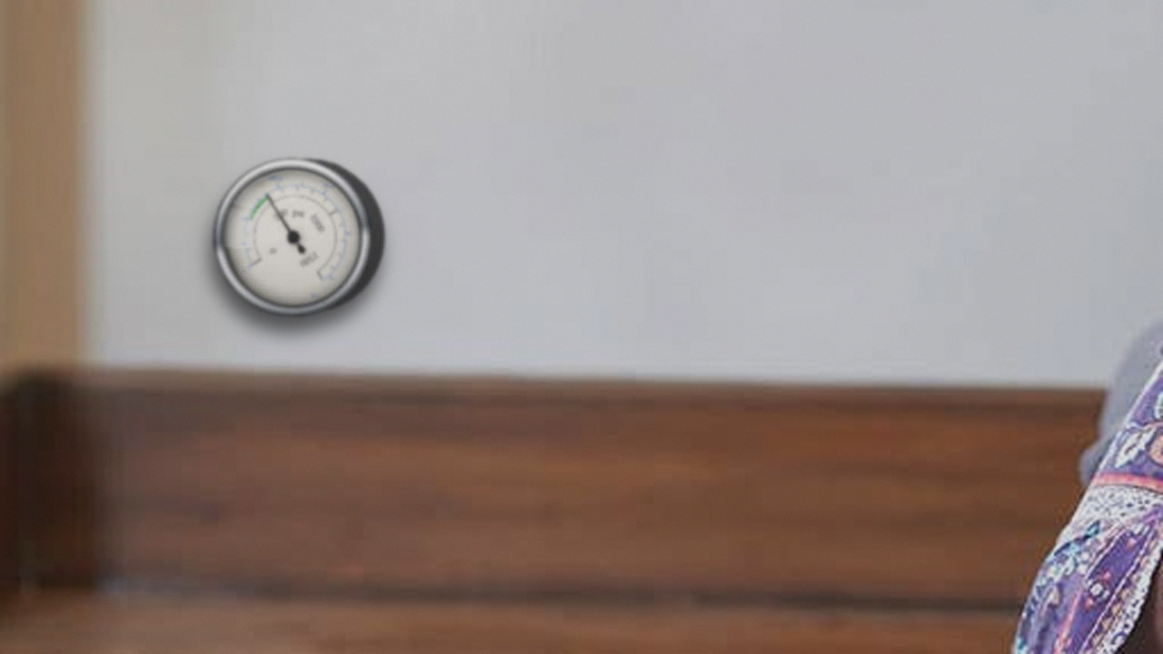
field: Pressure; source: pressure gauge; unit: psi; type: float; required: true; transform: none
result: 500 psi
